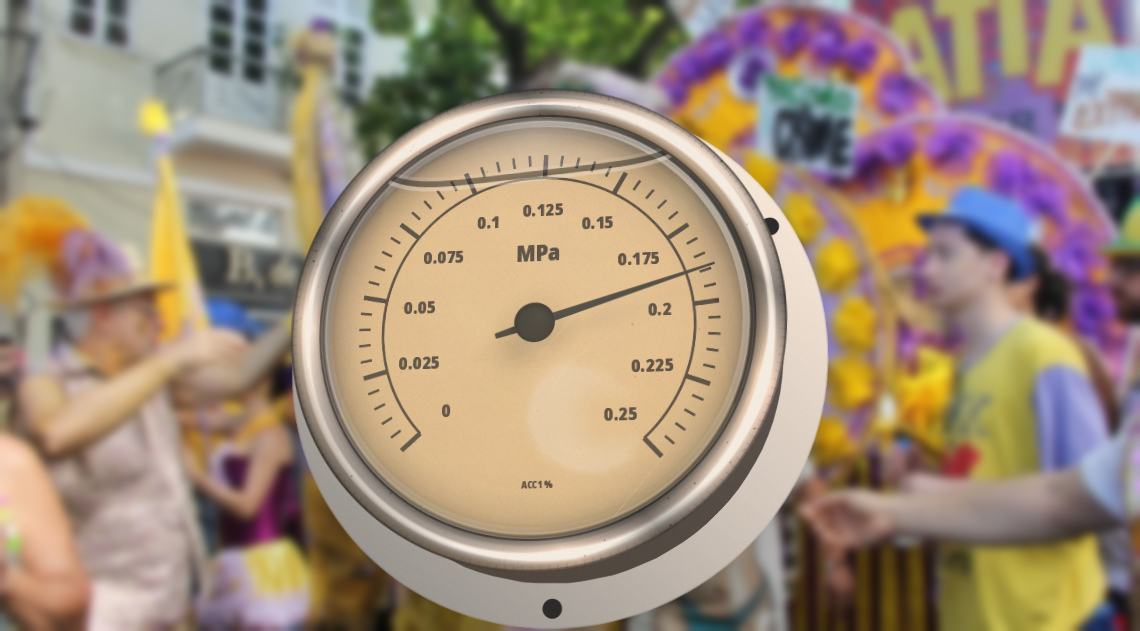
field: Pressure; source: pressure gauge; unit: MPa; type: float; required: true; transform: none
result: 0.19 MPa
